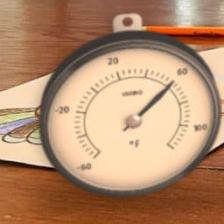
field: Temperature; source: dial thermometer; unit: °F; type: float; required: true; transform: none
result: 60 °F
